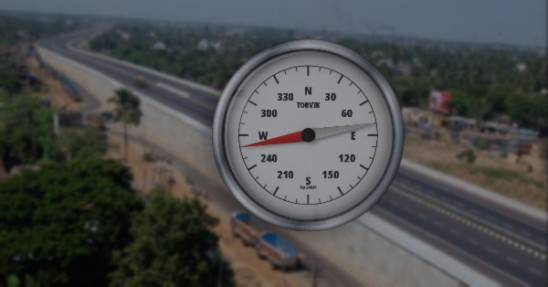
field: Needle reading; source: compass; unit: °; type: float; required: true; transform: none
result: 260 °
